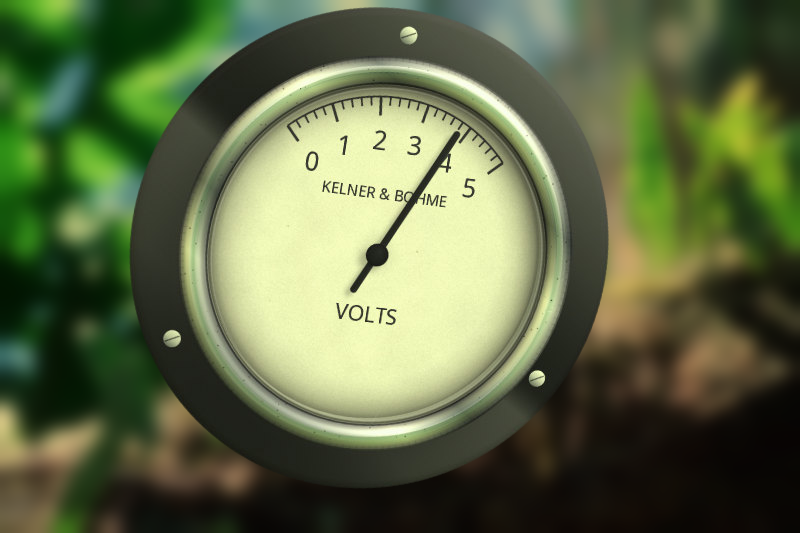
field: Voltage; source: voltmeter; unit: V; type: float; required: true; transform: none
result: 3.8 V
